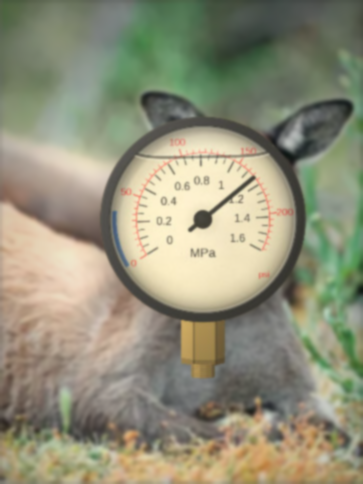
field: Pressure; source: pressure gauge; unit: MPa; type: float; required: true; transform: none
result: 1.15 MPa
